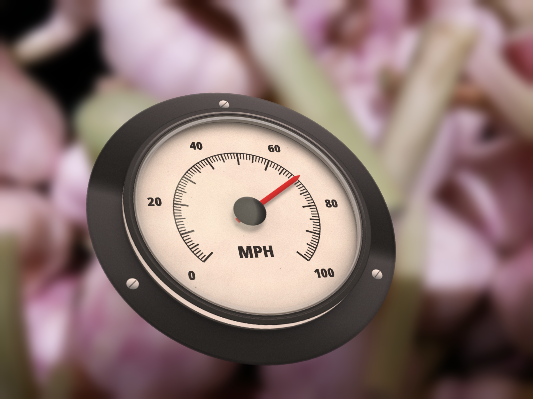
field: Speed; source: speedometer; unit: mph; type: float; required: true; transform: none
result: 70 mph
